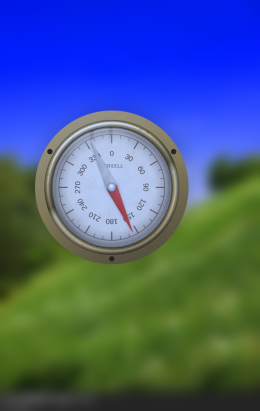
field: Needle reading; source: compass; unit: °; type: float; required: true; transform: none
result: 155 °
